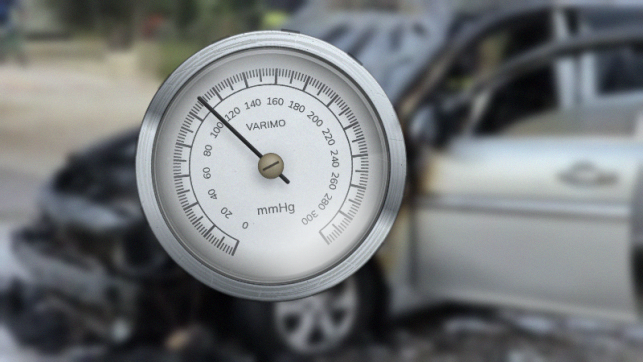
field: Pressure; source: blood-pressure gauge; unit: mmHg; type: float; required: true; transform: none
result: 110 mmHg
